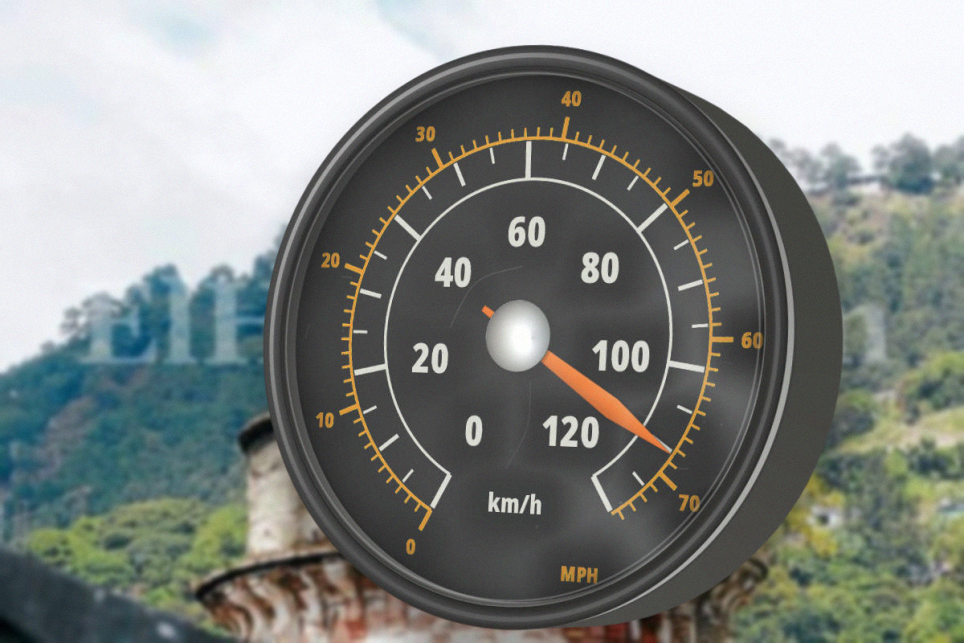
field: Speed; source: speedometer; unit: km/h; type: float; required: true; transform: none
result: 110 km/h
